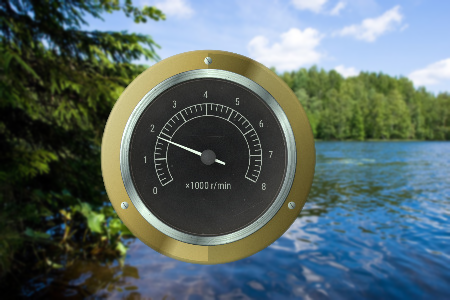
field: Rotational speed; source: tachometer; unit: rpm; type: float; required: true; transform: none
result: 1800 rpm
